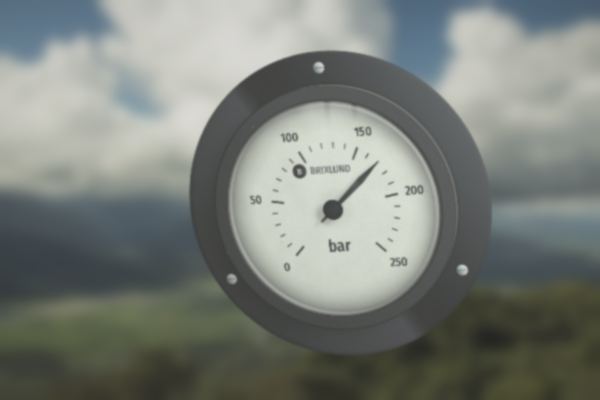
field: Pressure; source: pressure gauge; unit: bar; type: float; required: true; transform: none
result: 170 bar
